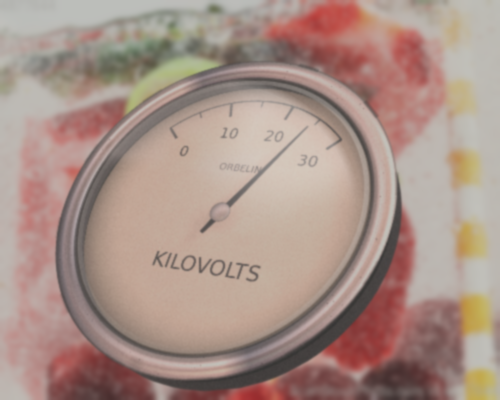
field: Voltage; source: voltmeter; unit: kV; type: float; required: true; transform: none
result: 25 kV
